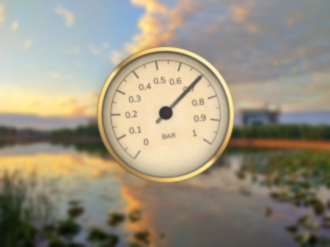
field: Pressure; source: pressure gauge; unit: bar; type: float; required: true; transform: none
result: 0.7 bar
